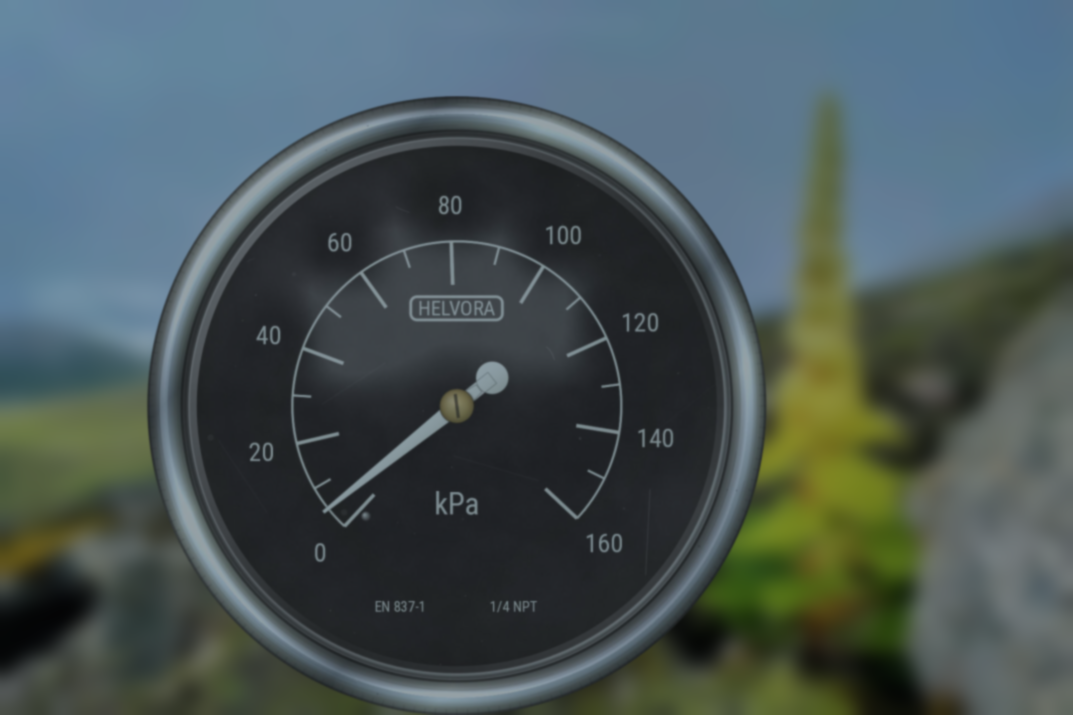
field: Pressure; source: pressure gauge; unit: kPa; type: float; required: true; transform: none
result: 5 kPa
